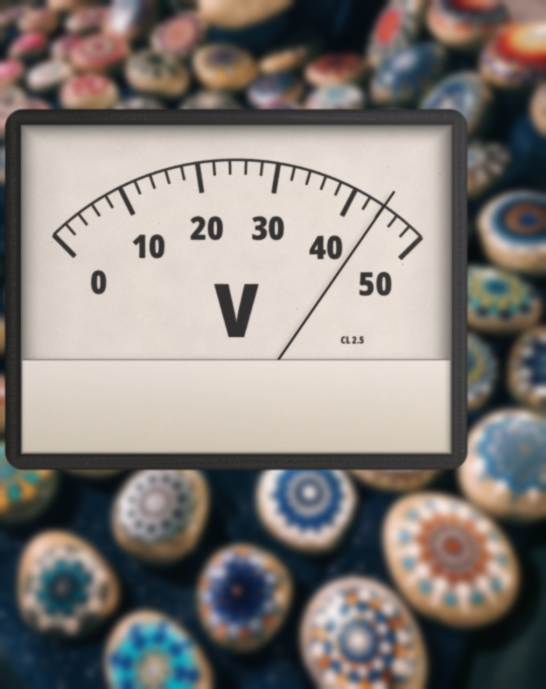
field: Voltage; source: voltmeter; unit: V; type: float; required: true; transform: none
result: 44 V
